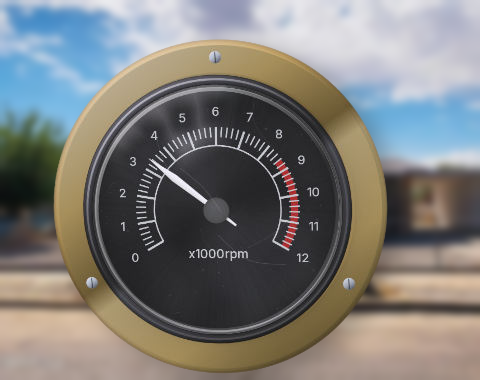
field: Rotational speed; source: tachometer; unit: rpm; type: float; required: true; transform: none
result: 3400 rpm
